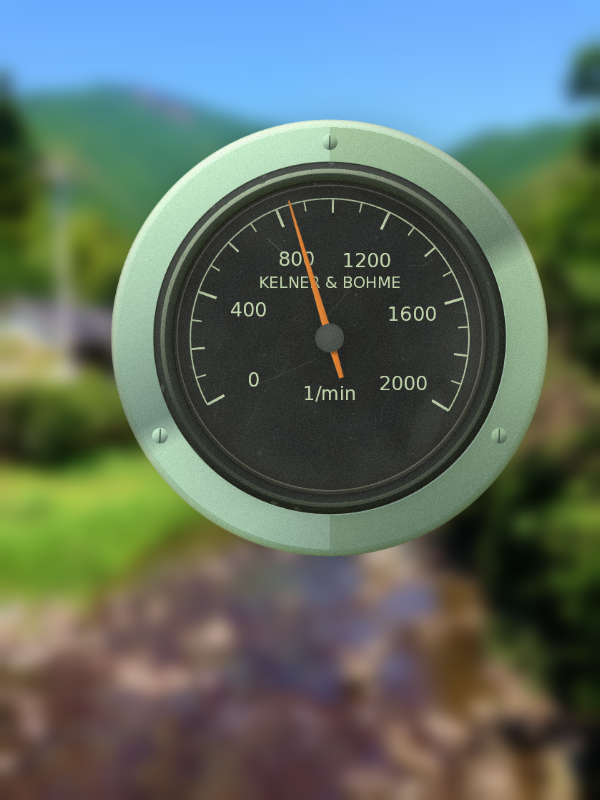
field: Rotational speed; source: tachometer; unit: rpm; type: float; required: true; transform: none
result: 850 rpm
